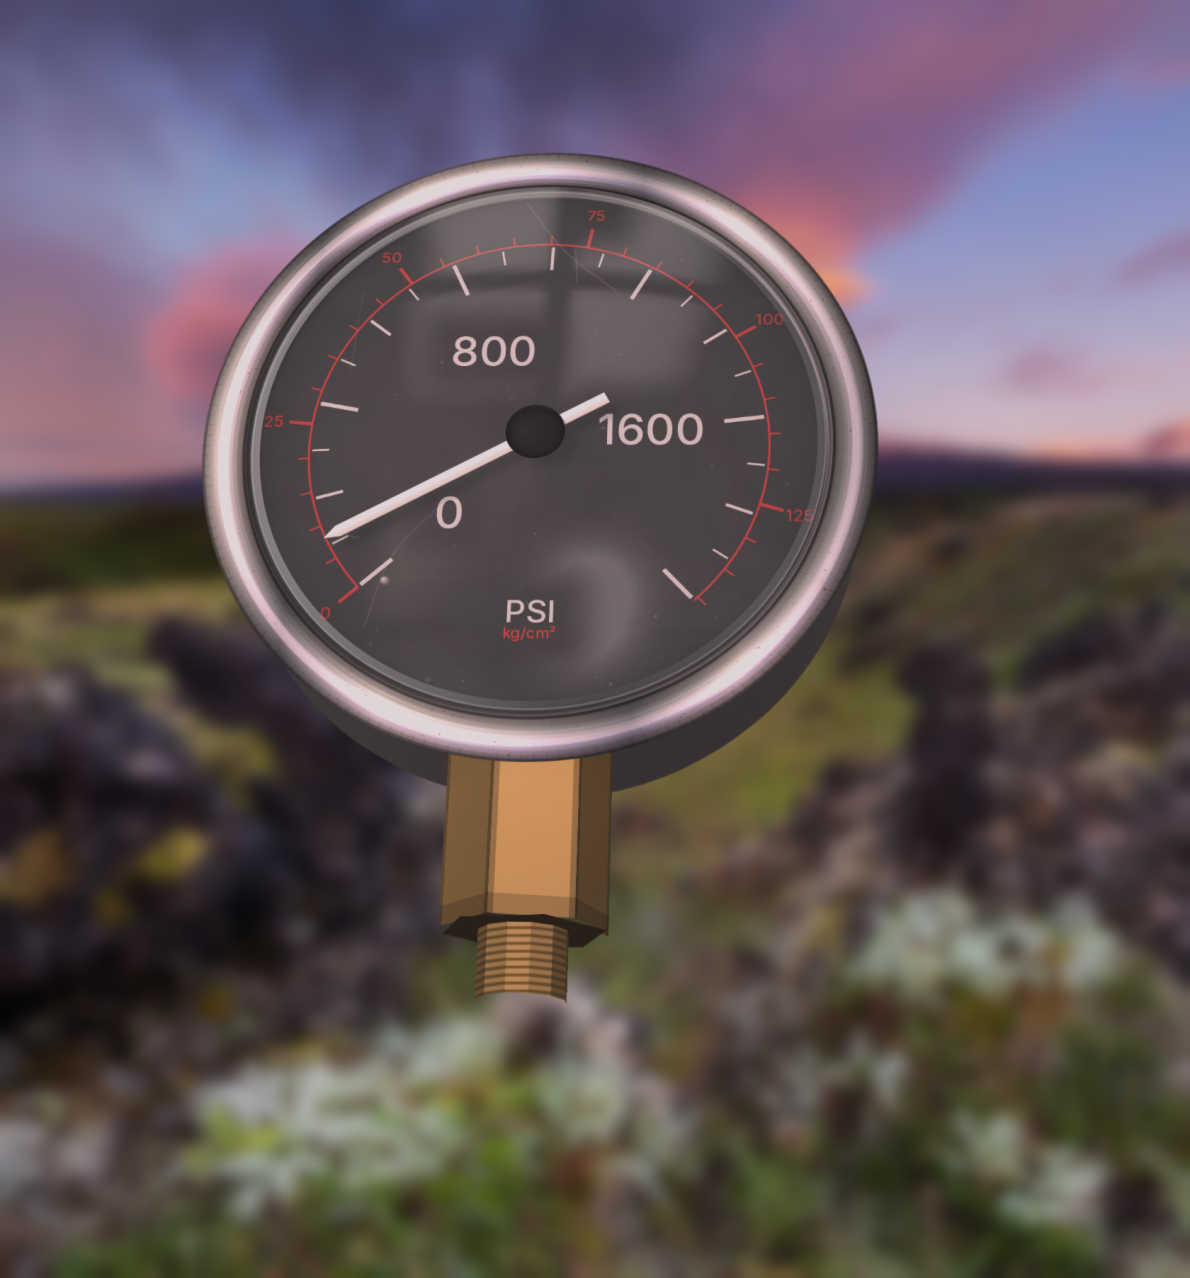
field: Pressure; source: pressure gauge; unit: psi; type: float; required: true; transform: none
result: 100 psi
